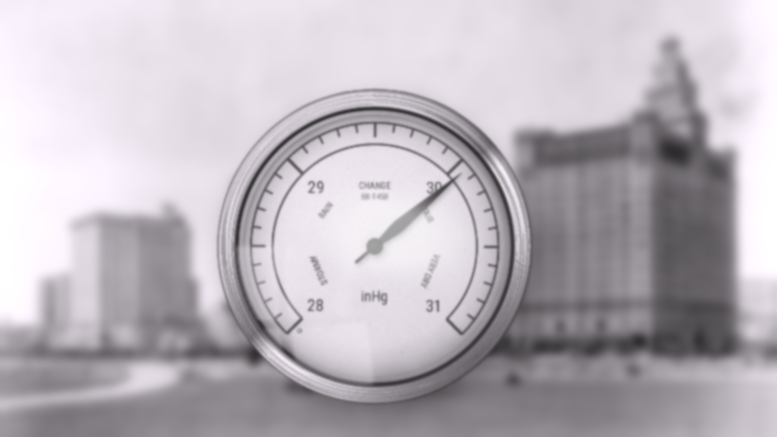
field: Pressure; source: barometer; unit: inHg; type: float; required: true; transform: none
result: 30.05 inHg
